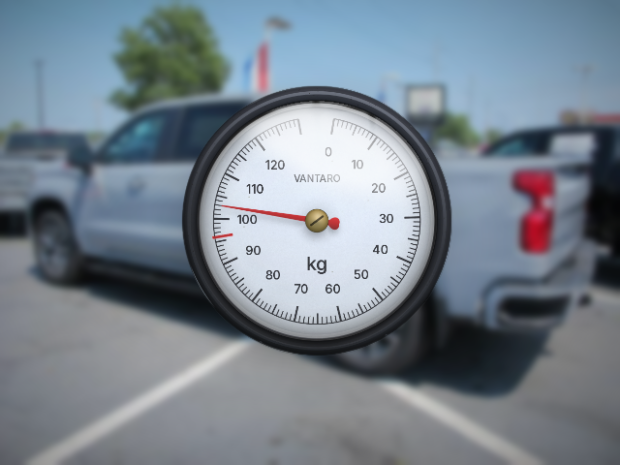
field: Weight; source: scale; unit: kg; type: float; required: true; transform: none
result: 103 kg
